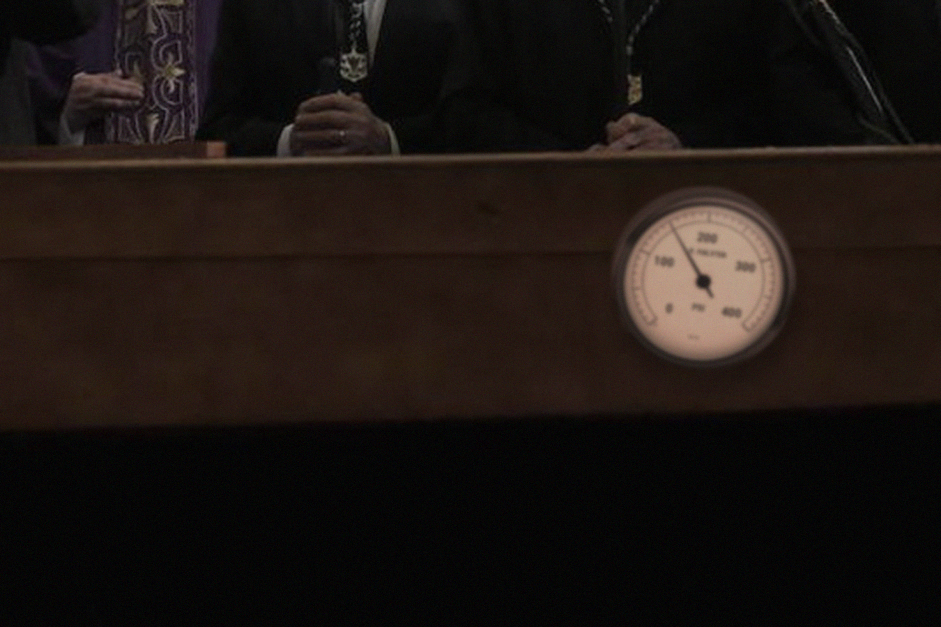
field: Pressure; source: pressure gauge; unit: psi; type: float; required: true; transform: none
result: 150 psi
